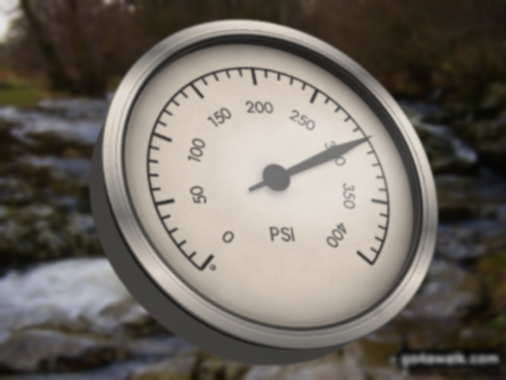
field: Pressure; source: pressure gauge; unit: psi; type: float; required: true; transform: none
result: 300 psi
